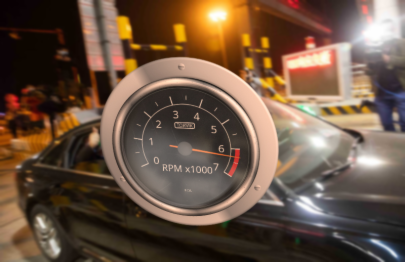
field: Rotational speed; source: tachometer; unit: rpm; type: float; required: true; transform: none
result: 6250 rpm
